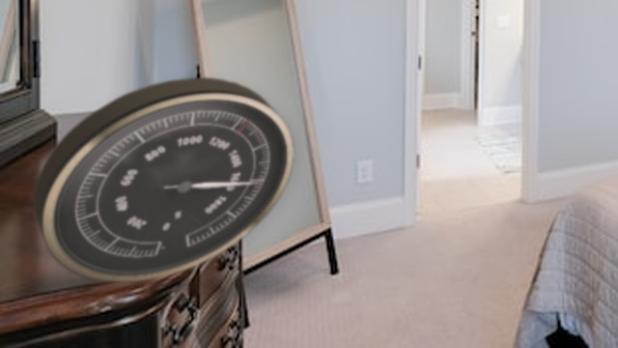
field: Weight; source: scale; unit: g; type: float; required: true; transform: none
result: 1600 g
